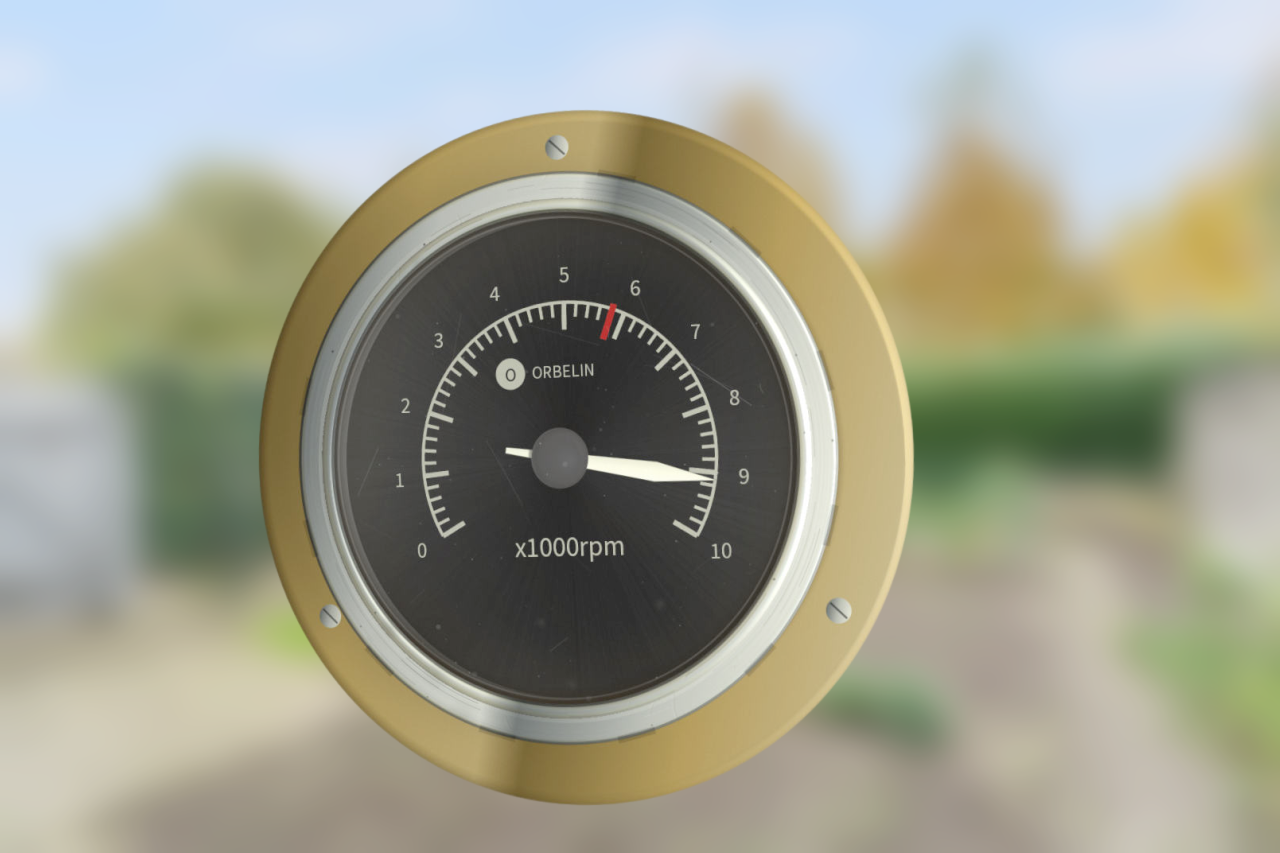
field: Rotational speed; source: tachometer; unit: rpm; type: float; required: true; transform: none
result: 9100 rpm
